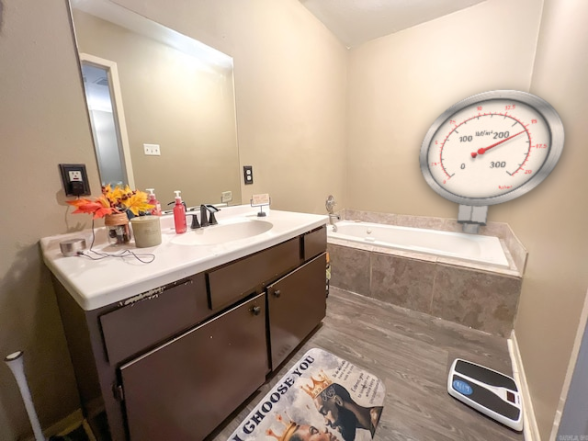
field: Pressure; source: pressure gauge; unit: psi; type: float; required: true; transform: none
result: 220 psi
